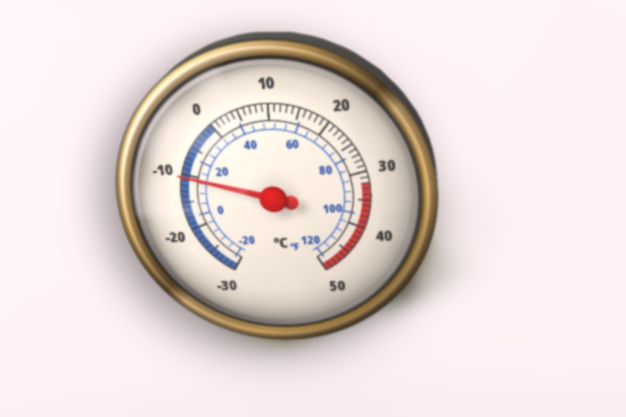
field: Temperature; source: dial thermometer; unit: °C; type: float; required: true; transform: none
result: -10 °C
